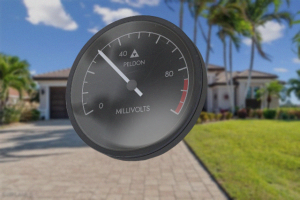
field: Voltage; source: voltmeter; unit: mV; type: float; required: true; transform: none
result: 30 mV
